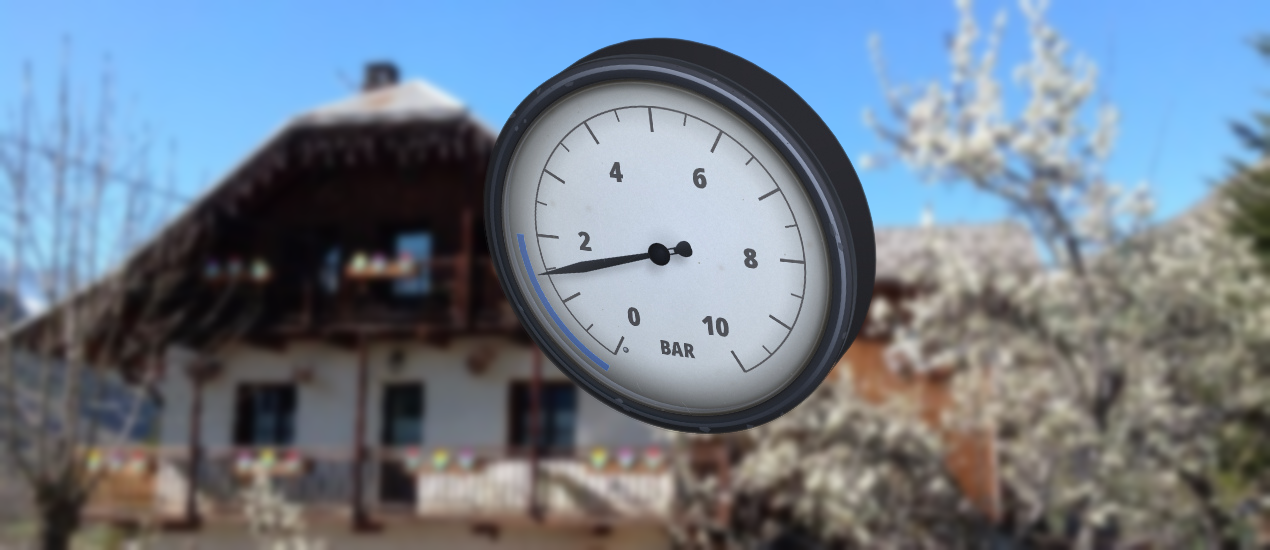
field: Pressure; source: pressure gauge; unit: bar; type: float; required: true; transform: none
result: 1.5 bar
